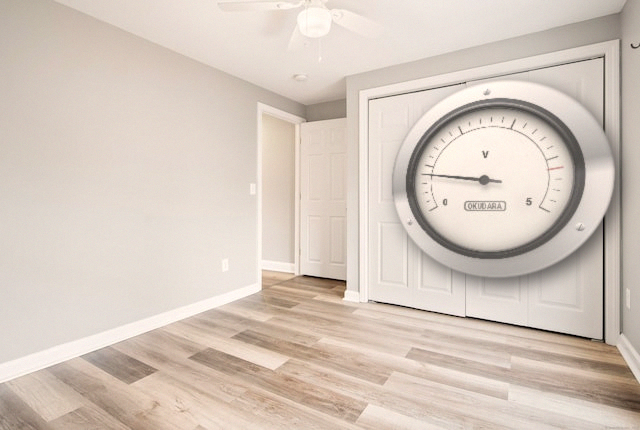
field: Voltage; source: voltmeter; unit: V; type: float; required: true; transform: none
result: 0.8 V
